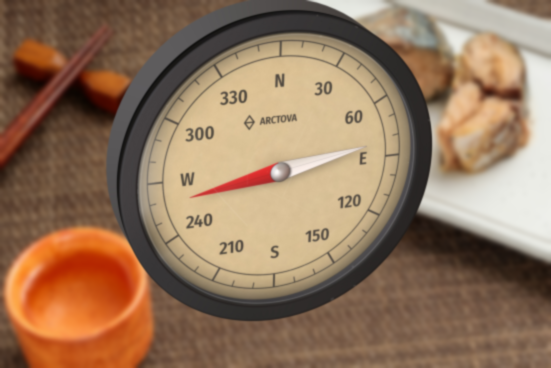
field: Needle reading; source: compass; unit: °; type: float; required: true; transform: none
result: 260 °
